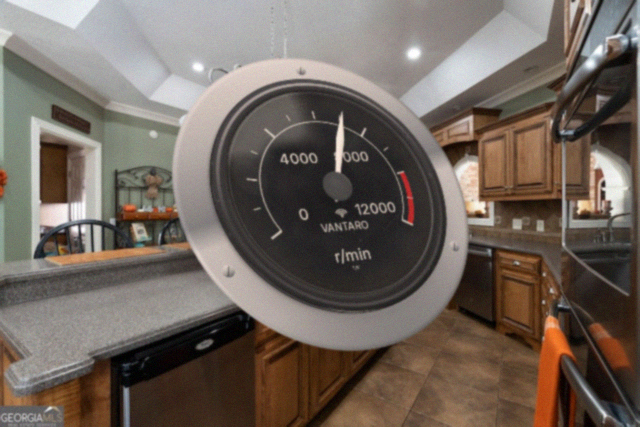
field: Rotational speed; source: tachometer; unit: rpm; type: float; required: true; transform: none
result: 7000 rpm
